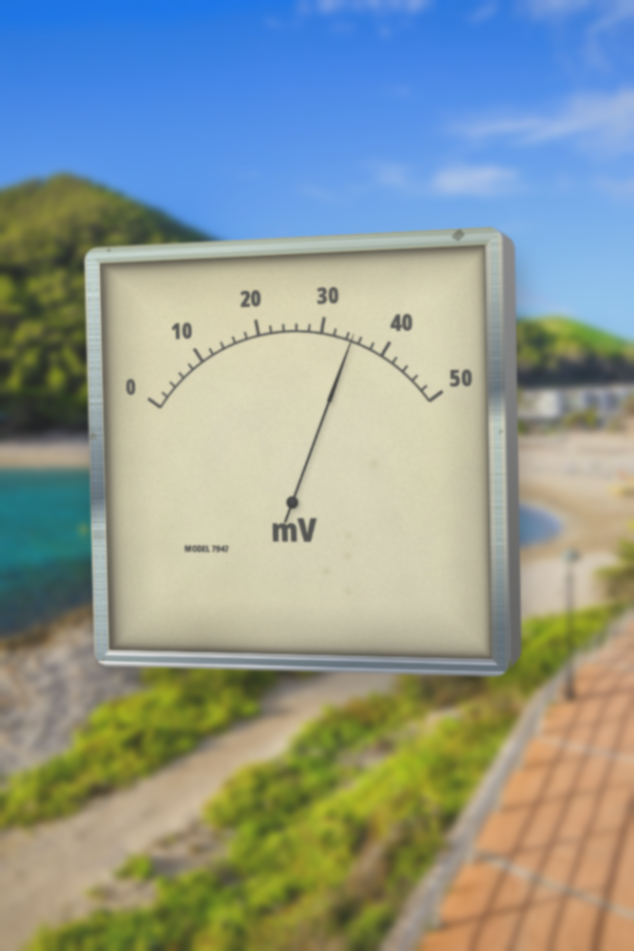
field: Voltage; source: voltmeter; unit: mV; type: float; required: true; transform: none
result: 35 mV
